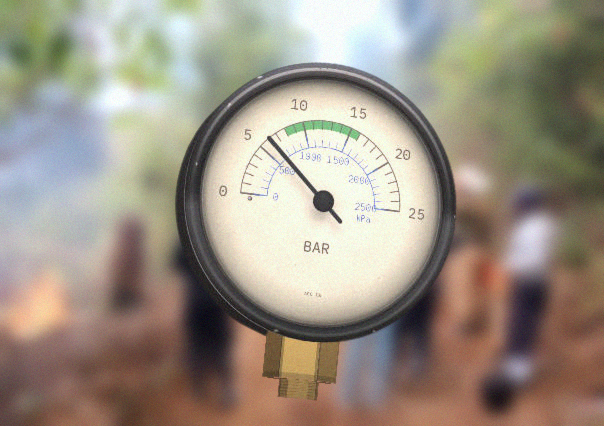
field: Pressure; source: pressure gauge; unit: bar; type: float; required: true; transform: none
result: 6 bar
